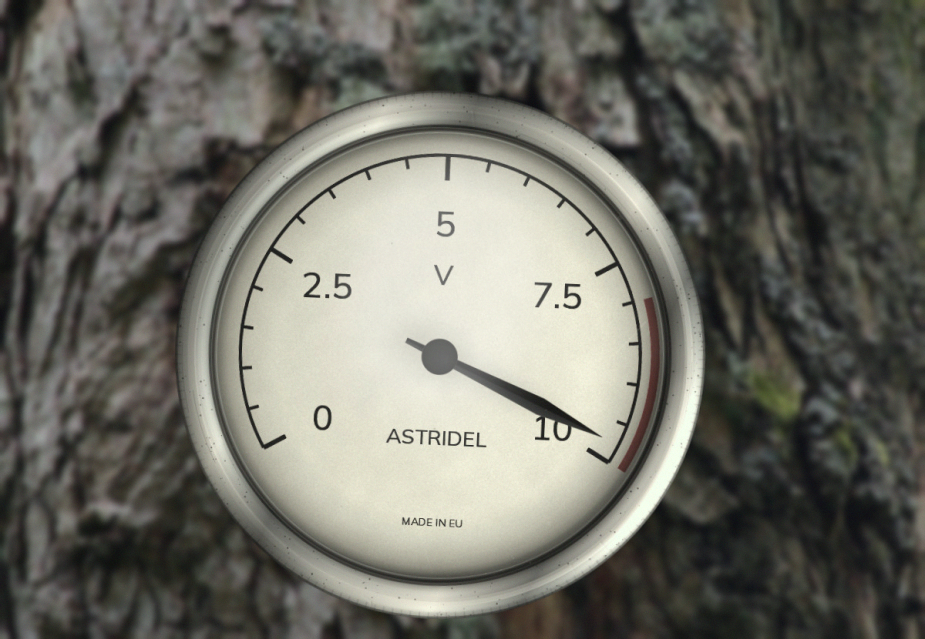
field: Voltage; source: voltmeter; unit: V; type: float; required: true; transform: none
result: 9.75 V
